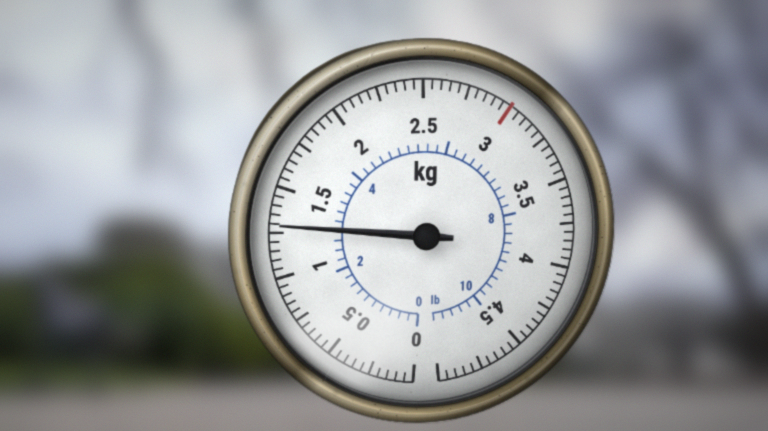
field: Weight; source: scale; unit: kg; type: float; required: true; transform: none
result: 1.3 kg
